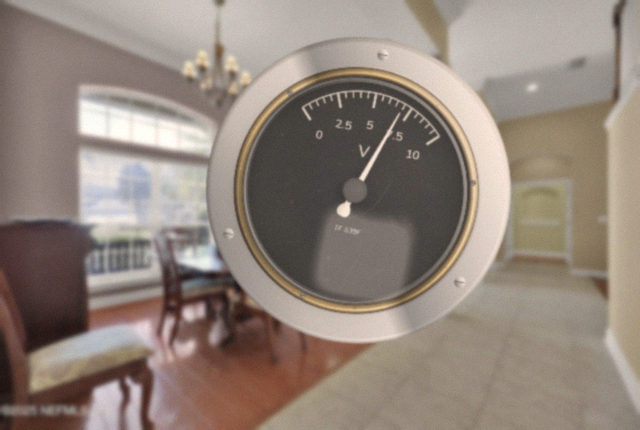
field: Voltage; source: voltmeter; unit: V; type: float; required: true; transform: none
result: 7 V
